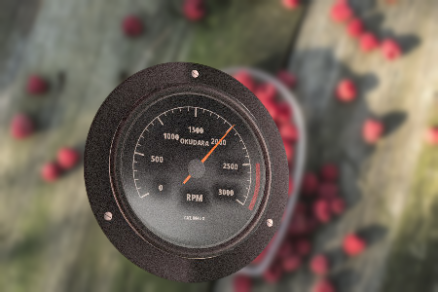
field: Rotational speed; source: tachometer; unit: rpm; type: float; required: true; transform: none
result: 2000 rpm
